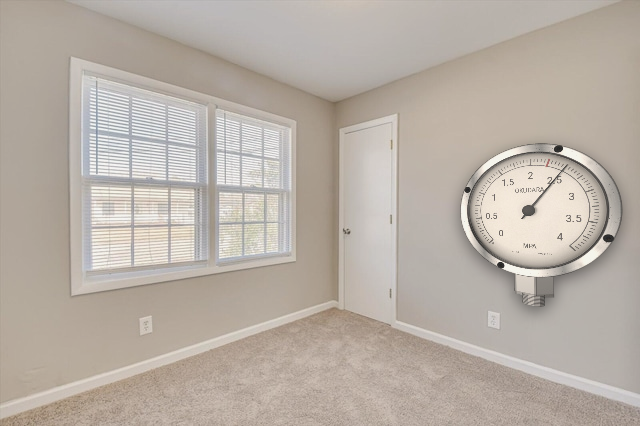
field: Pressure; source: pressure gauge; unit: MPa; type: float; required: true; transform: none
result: 2.5 MPa
